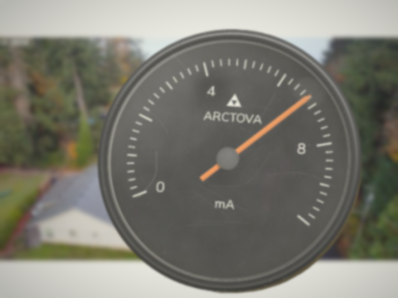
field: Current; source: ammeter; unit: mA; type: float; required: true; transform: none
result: 6.8 mA
